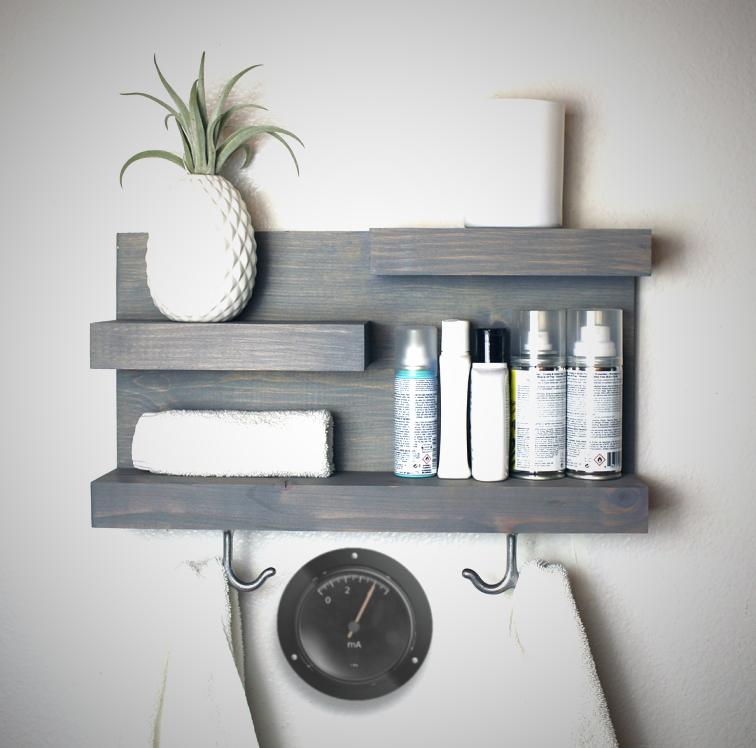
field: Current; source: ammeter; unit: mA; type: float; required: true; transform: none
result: 4 mA
